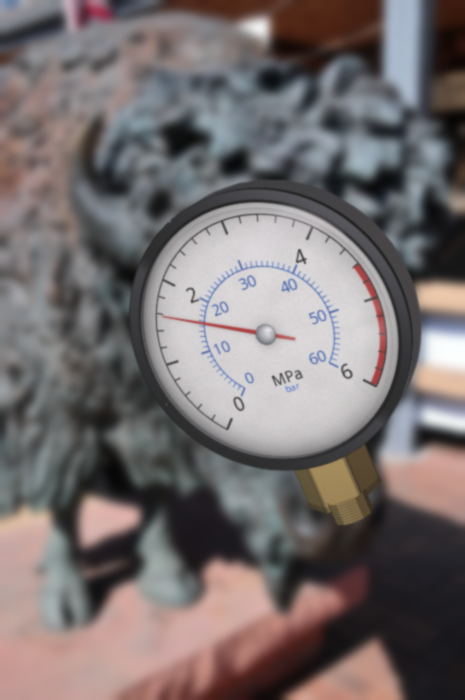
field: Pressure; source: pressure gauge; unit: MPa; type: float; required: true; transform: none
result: 1.6 MPa
